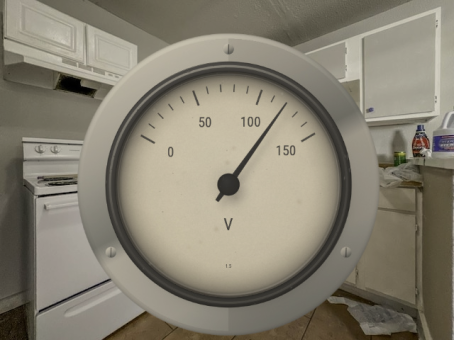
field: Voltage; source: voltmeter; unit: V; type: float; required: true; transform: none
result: 120 V
